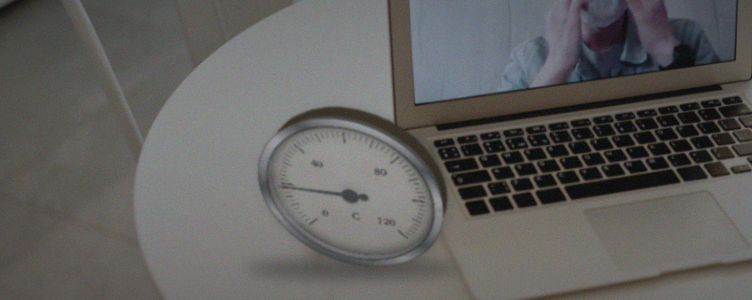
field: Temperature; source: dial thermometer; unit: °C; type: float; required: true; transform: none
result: 20 °C
